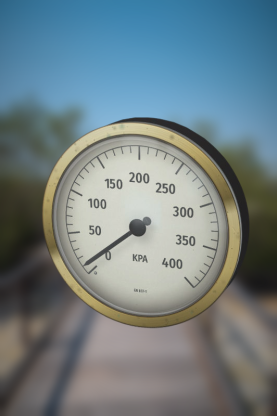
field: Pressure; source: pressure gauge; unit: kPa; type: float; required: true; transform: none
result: 10 kPa
